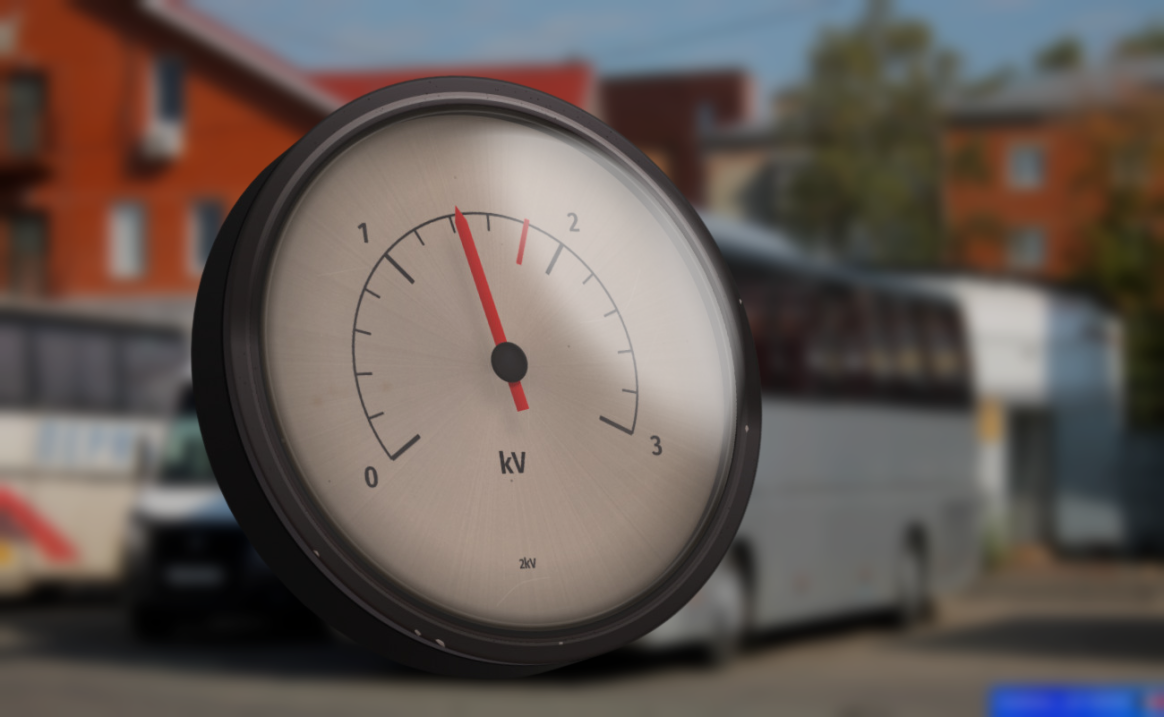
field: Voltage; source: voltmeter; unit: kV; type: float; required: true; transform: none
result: 1.4 kV
